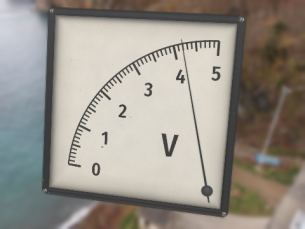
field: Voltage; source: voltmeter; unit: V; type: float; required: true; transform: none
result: 4.2 V
